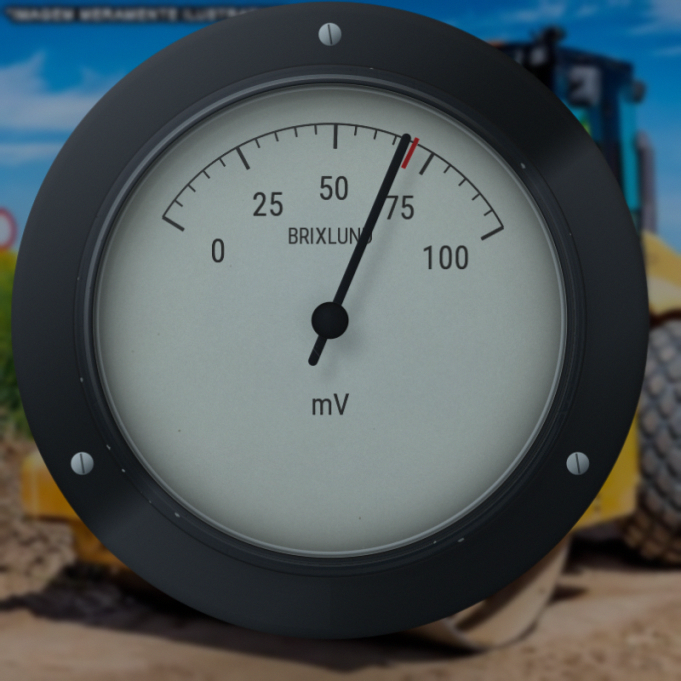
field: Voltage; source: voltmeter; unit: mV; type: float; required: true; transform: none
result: 67.5 mV
